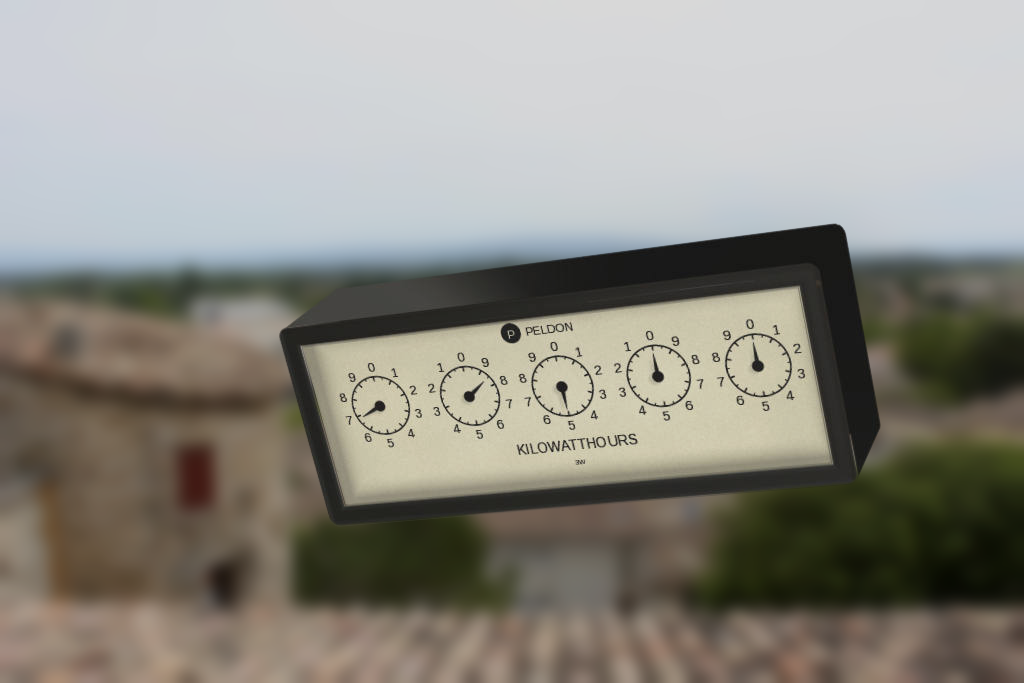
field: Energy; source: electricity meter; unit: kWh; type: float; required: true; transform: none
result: 68500 kWh
